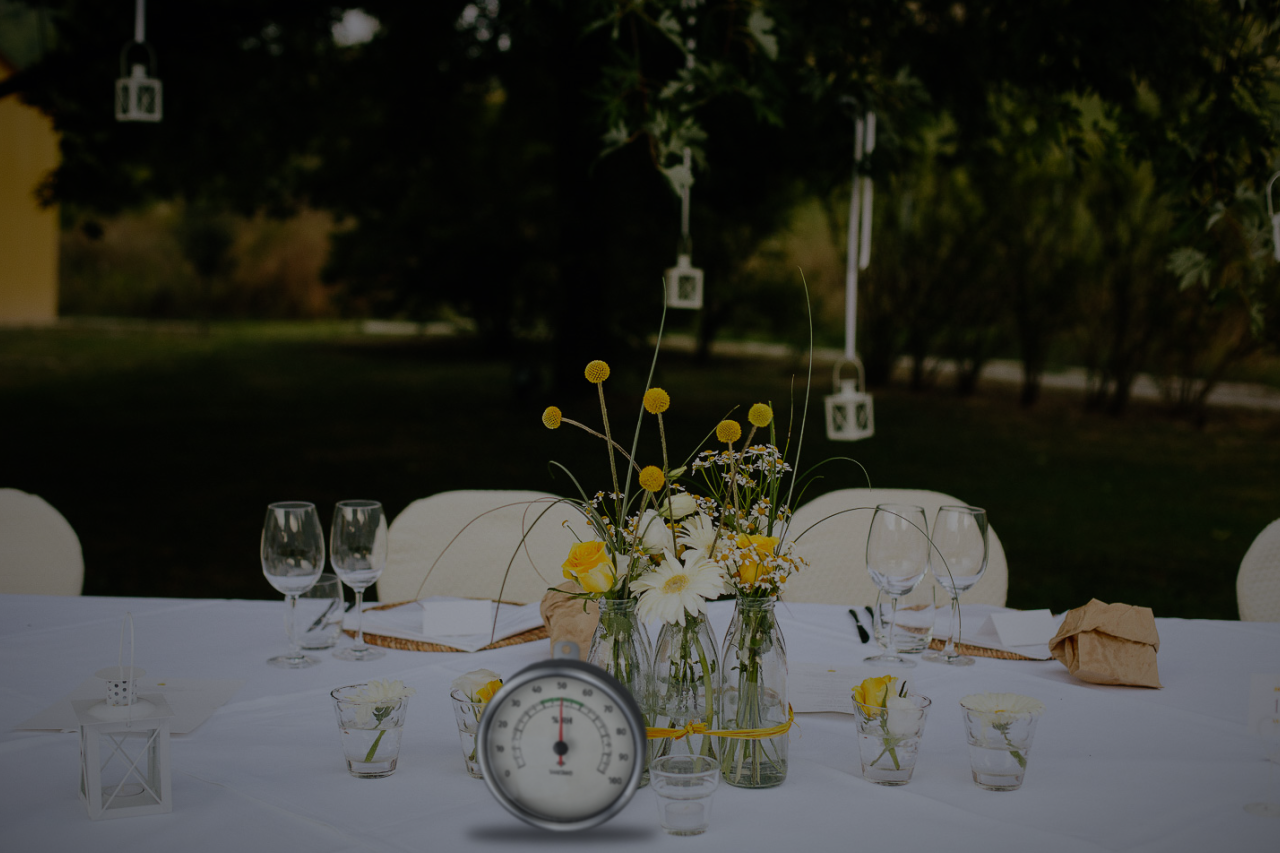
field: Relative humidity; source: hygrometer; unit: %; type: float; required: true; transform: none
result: 50 %
